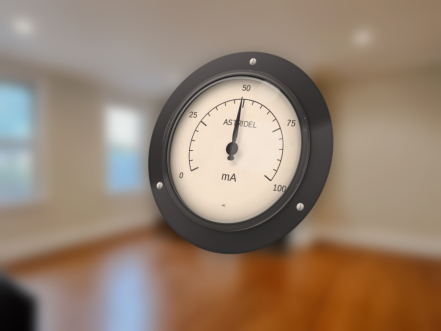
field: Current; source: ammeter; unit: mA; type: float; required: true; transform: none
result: 50 mA
